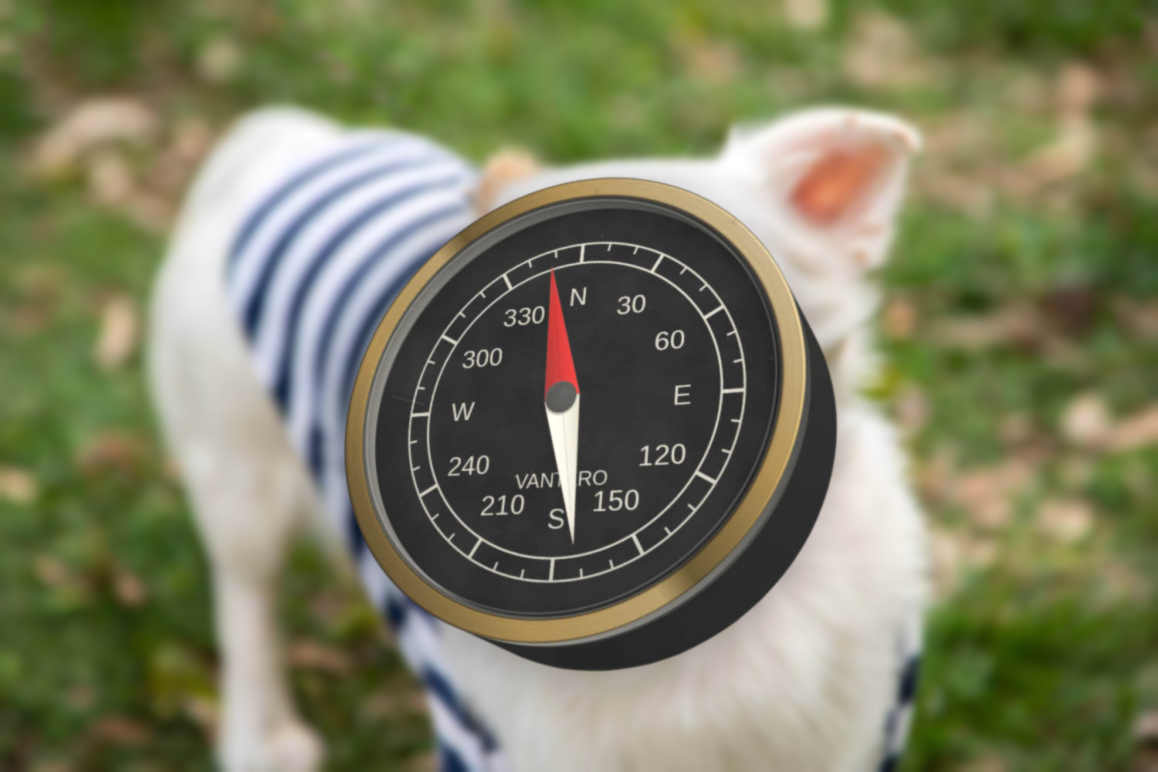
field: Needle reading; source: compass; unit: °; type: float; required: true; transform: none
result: 350 °
